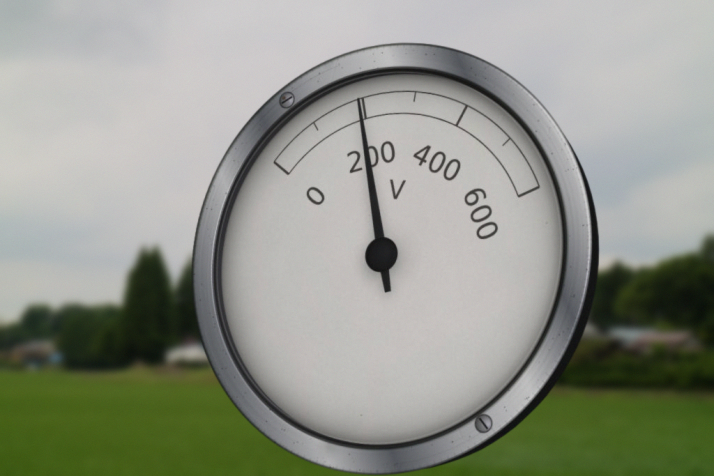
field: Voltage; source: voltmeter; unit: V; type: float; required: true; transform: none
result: 200 V
